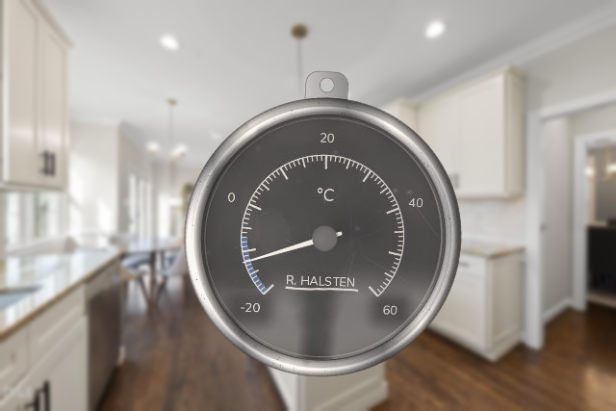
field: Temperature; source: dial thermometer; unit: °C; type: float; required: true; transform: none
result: -12 °C
